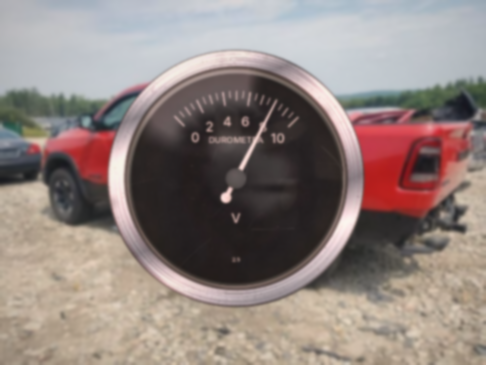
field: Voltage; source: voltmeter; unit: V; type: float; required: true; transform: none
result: 8 V
